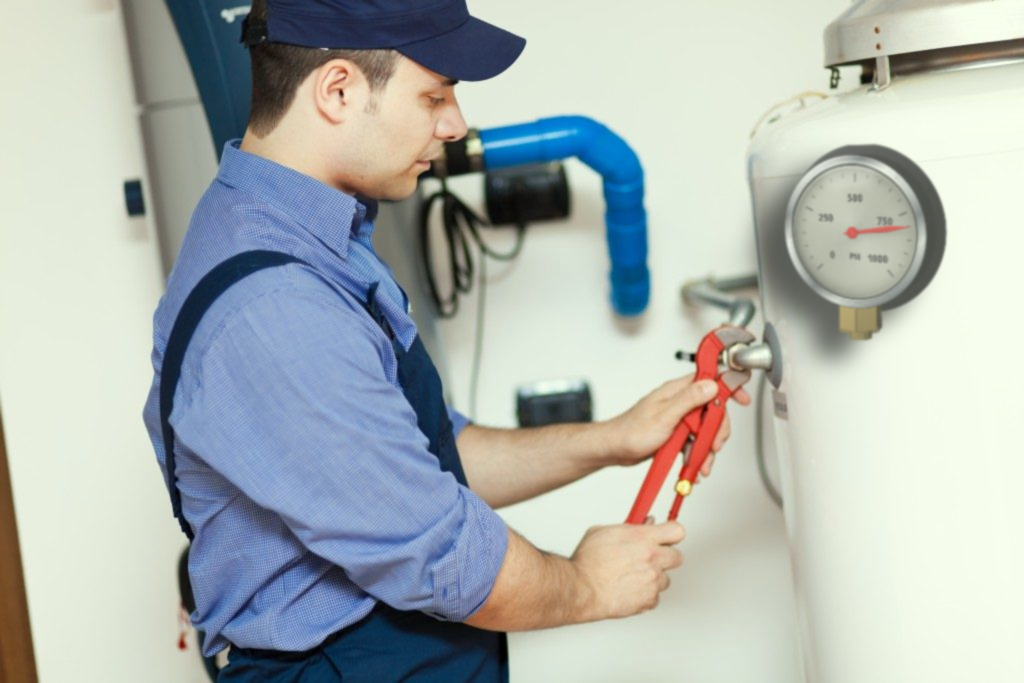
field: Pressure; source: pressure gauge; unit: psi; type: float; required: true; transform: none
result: 800 psi
